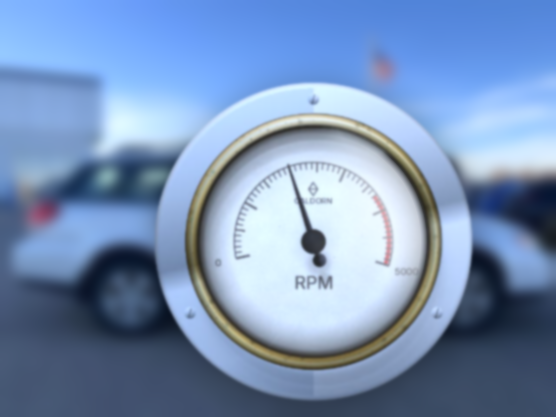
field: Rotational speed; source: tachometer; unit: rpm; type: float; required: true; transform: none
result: 2000 rpm
